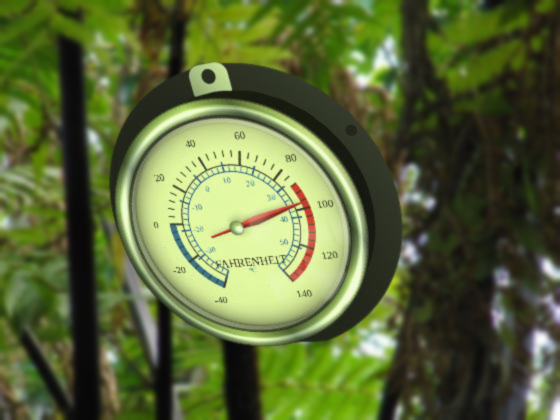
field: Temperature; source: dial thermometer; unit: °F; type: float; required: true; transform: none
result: 96 °F
